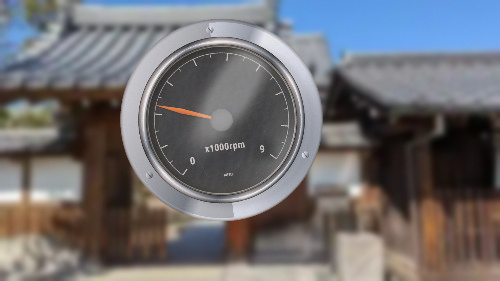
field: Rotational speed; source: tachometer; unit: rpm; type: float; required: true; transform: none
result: 2250 rpm
